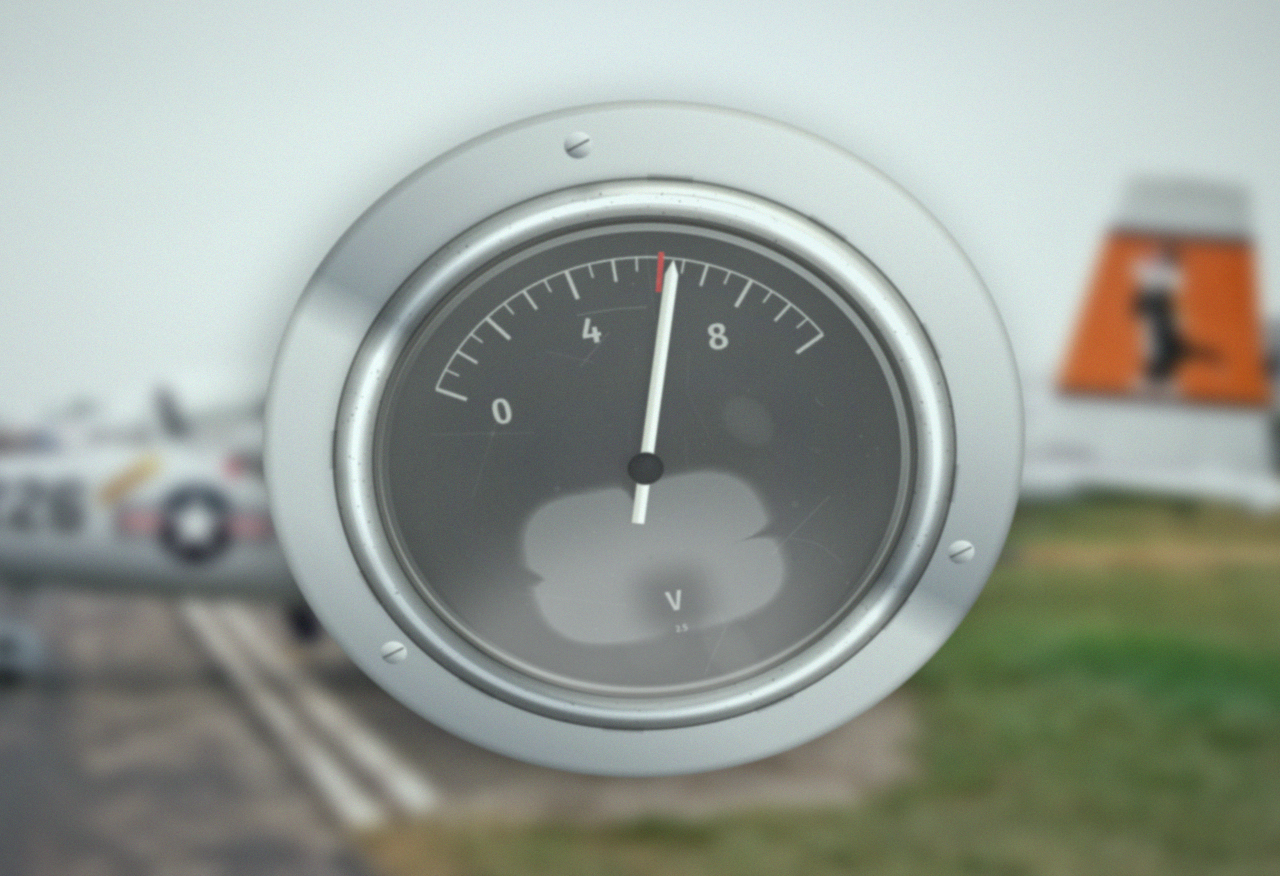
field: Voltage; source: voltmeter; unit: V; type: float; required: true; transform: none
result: 6.25 V
